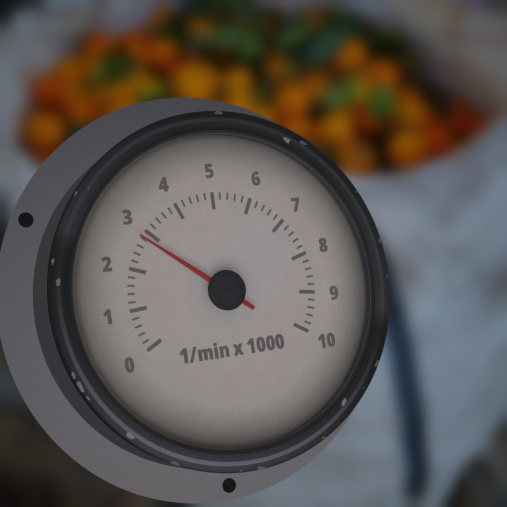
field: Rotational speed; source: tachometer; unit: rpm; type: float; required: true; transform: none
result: 2800 rpm
